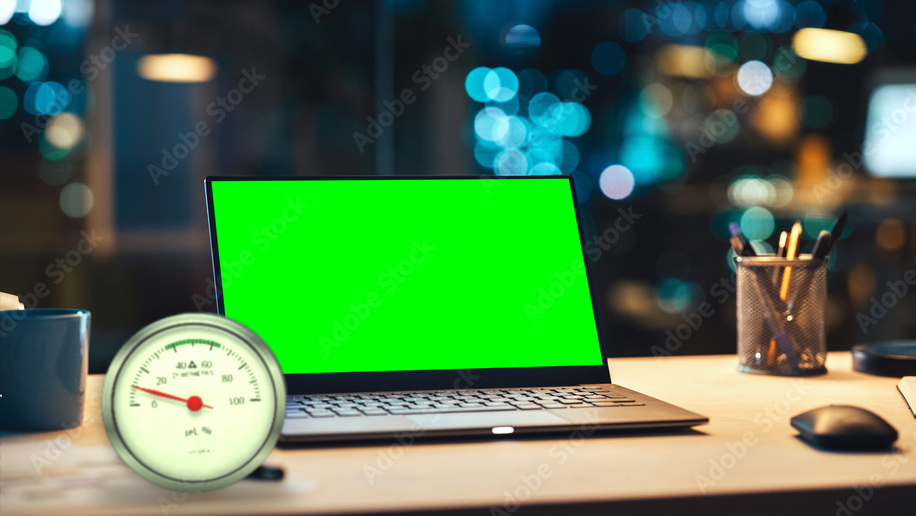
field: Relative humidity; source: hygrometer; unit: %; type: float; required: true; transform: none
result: 10 %
